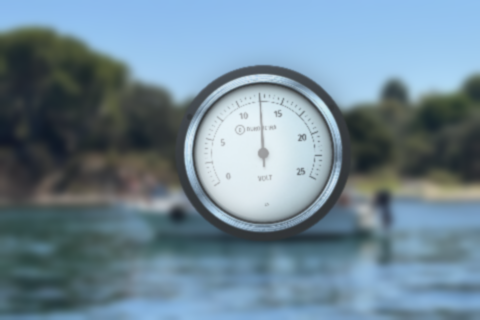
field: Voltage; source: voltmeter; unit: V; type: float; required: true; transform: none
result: 12.5 V
